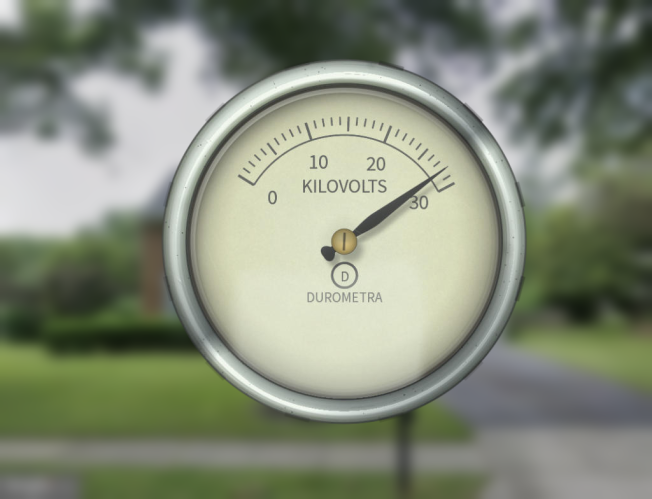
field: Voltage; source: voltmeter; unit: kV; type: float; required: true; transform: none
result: 28 kV
